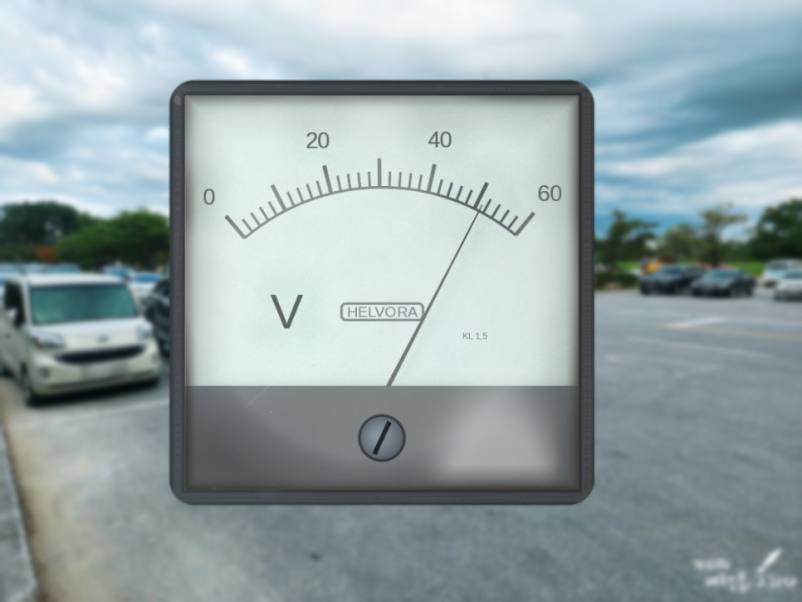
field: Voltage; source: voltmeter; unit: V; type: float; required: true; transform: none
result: 51 V
